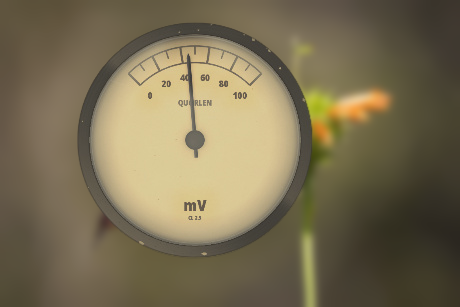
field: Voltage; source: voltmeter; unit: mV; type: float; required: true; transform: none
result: 45 mV
